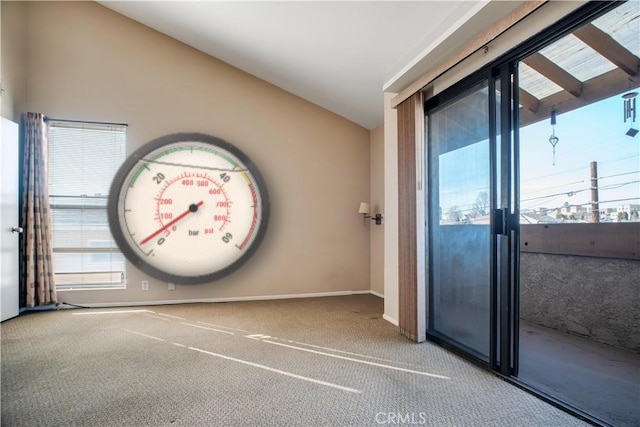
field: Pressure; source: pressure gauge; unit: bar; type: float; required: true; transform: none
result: 2.5 bar
